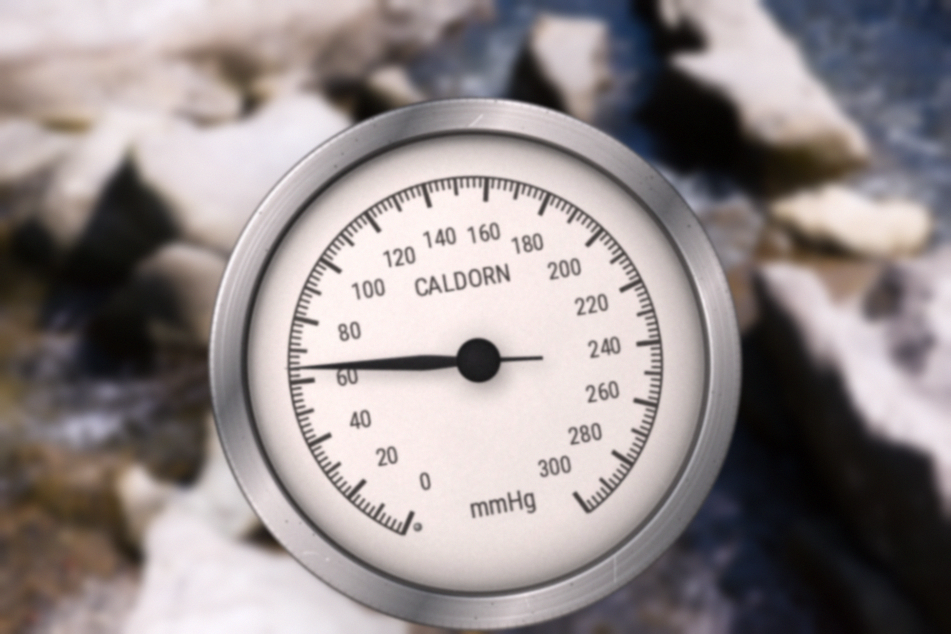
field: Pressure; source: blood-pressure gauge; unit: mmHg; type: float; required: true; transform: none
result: 64 mmHg
